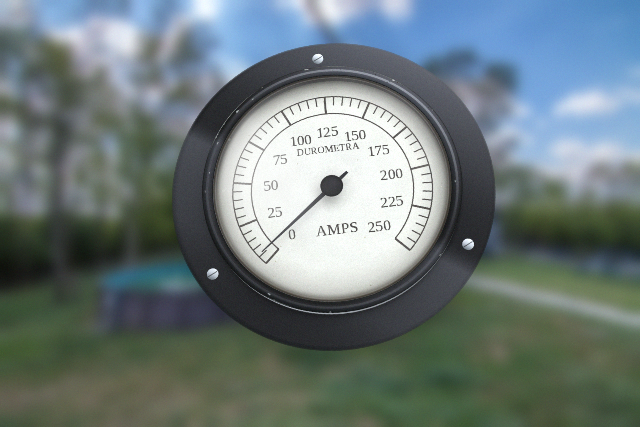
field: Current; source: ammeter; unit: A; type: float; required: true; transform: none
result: 5 A
